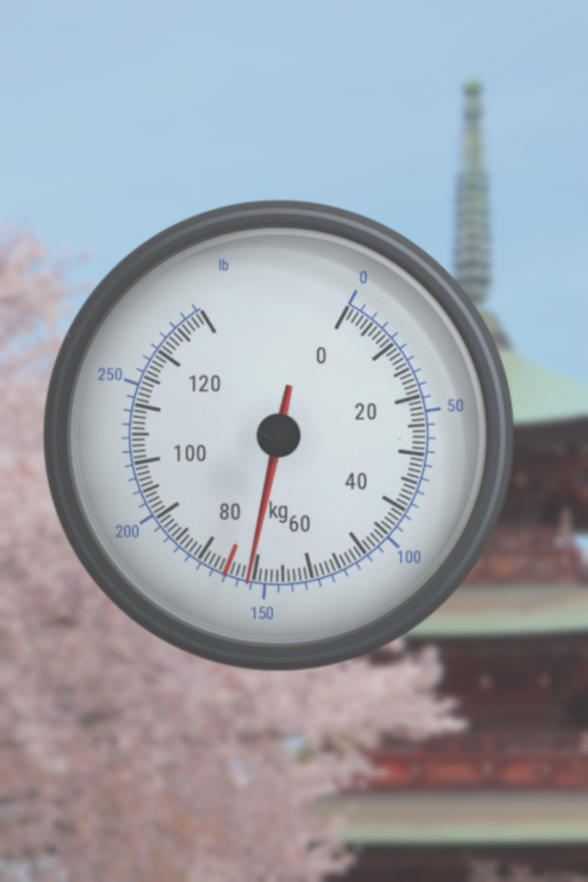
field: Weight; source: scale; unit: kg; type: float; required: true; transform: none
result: 71 kg
